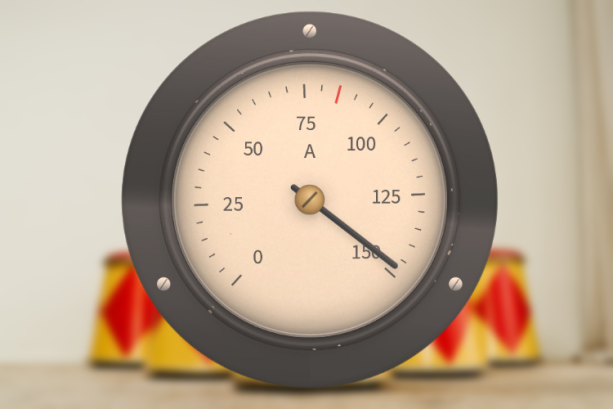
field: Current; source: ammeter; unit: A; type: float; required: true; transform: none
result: 147.5 A
